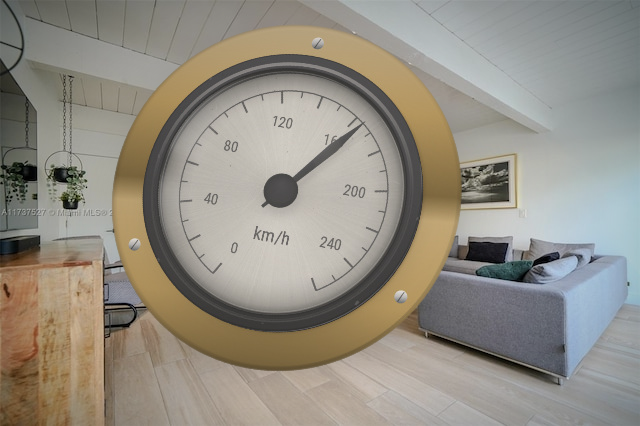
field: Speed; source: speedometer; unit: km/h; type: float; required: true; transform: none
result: 165 km/h
